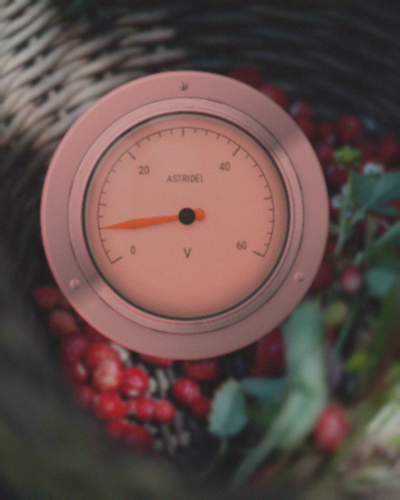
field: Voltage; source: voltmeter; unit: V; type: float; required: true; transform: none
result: 6 V
